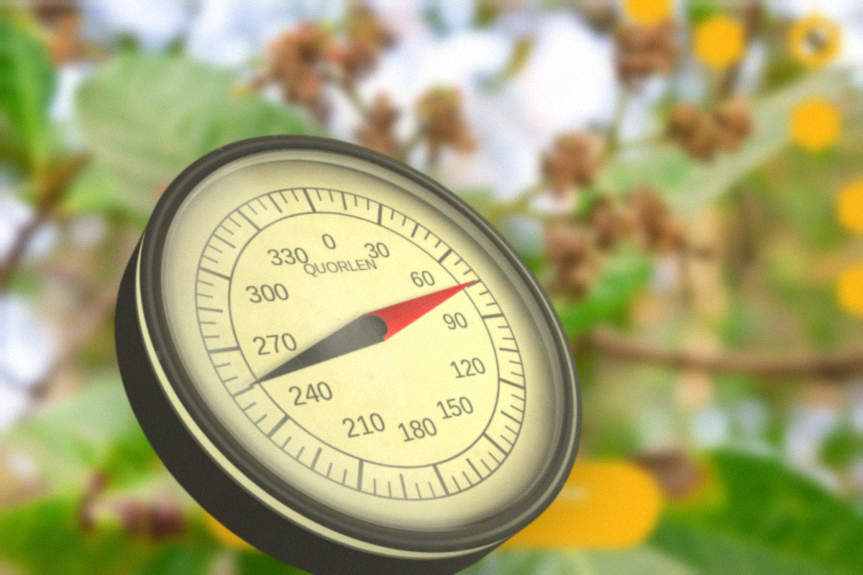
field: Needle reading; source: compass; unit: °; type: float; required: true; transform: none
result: 75 °
